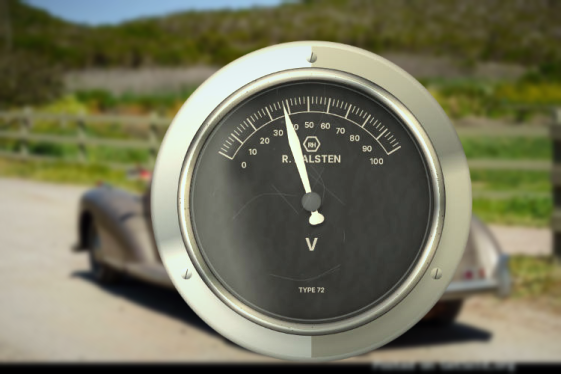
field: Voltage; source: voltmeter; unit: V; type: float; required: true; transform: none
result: 38 V
